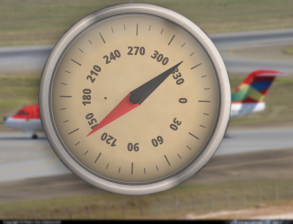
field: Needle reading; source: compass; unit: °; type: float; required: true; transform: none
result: 140 °
